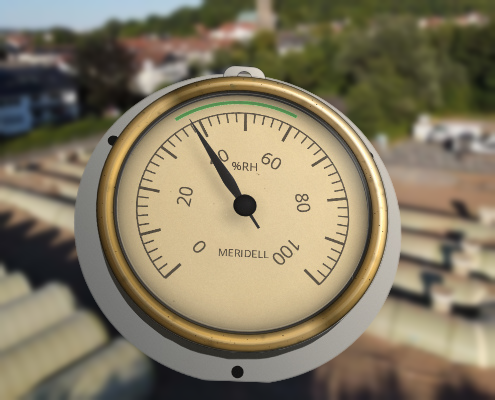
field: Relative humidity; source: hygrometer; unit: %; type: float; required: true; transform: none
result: 38 %
